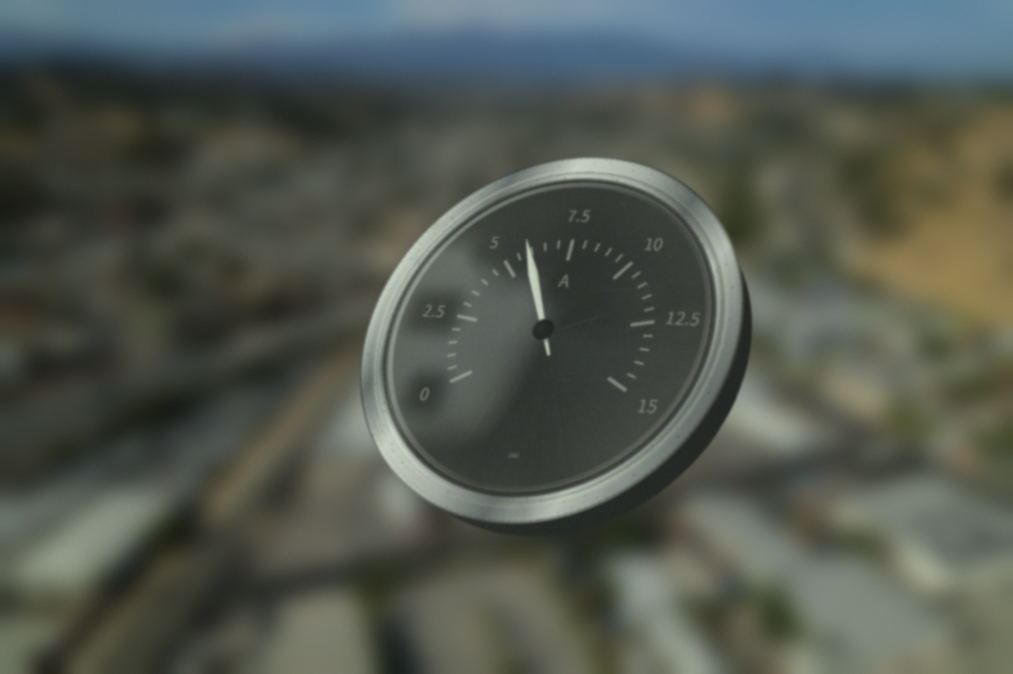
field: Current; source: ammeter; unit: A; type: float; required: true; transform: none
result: 6 A
